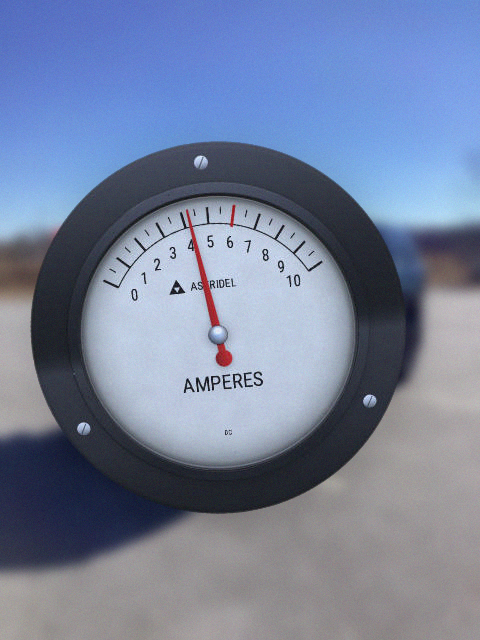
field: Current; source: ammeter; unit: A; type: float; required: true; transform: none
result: 4.25 A
